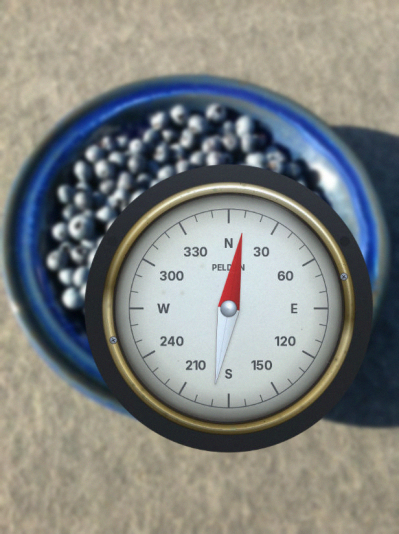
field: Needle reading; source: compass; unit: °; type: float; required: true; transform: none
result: 10 °
